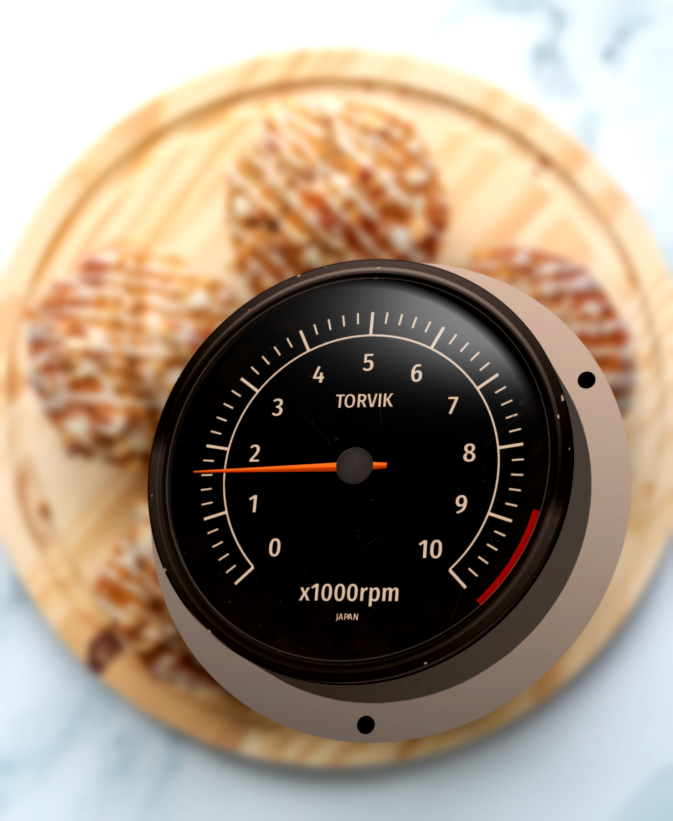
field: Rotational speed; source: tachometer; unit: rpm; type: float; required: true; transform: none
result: 1600 rpm
